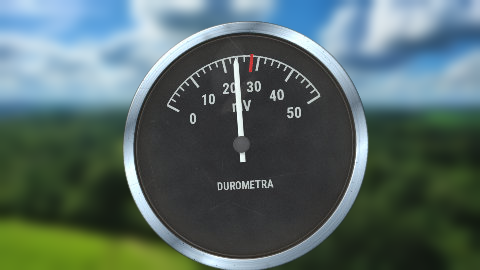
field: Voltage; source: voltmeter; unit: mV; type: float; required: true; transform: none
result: 24 mV
